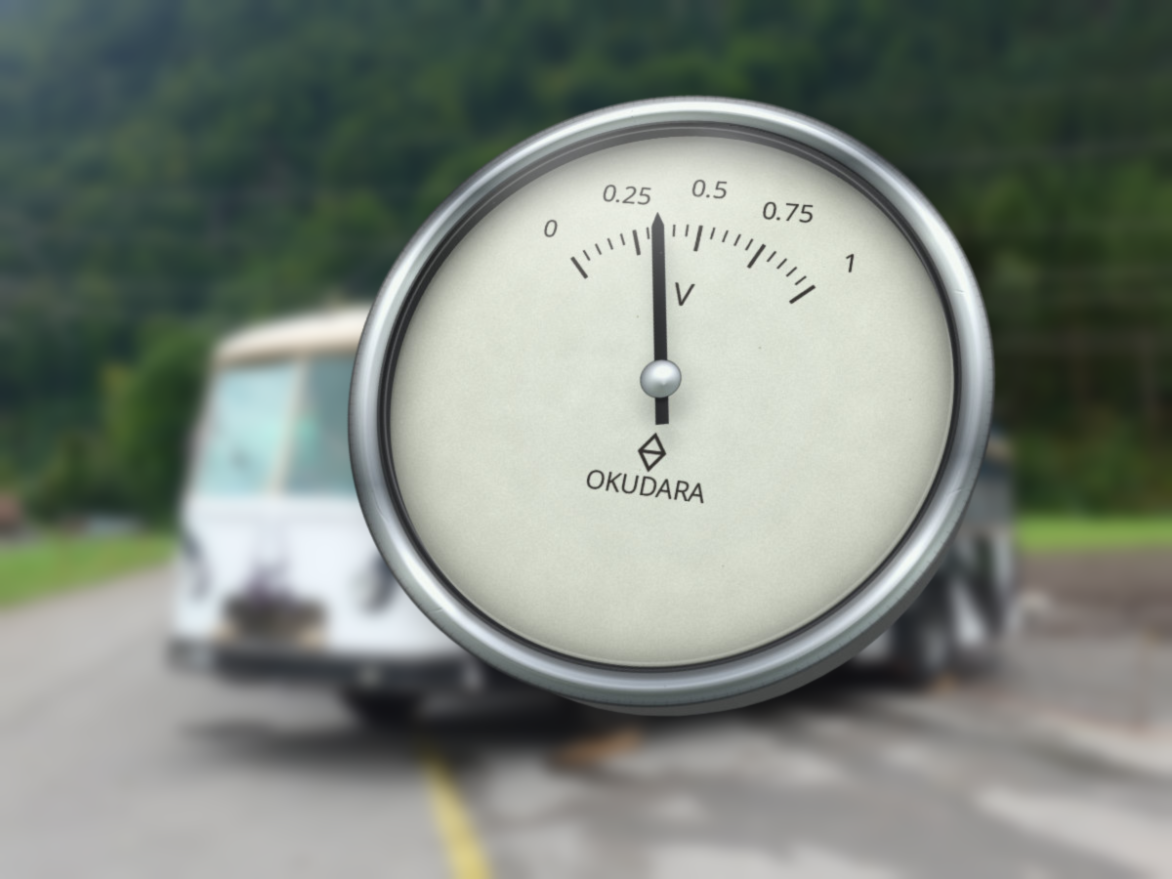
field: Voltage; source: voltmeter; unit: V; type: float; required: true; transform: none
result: 0.35 V
